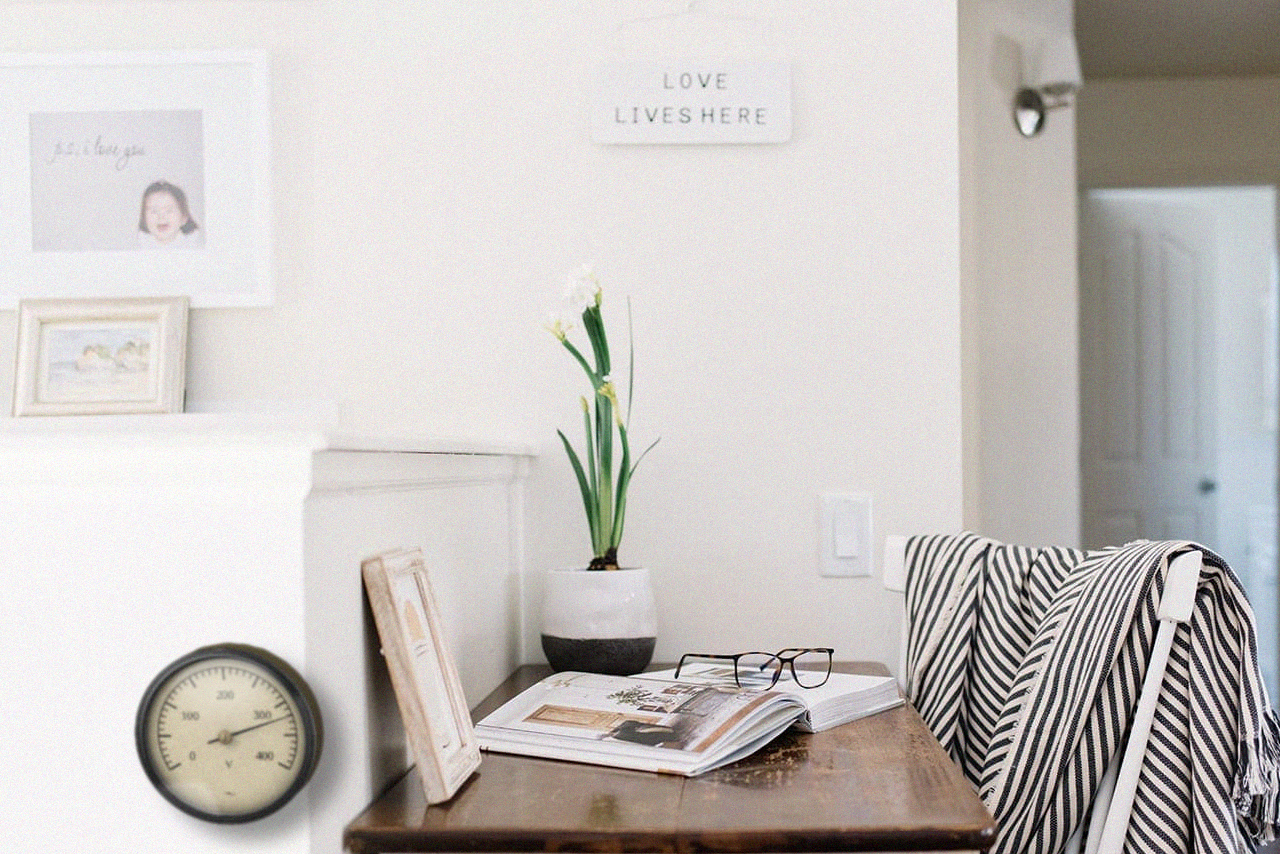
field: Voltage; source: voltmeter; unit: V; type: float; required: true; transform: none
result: 320 V
